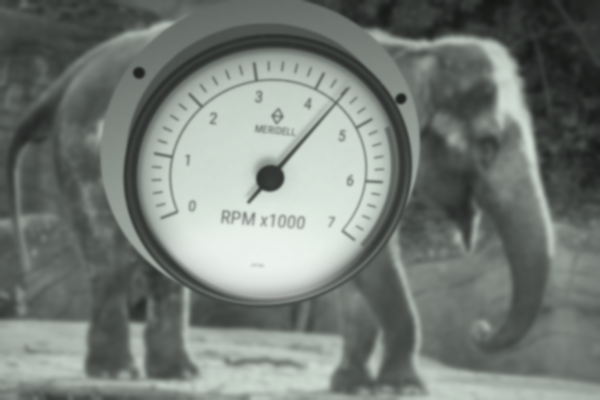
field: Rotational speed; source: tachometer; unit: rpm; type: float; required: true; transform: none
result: 4400 rpm
